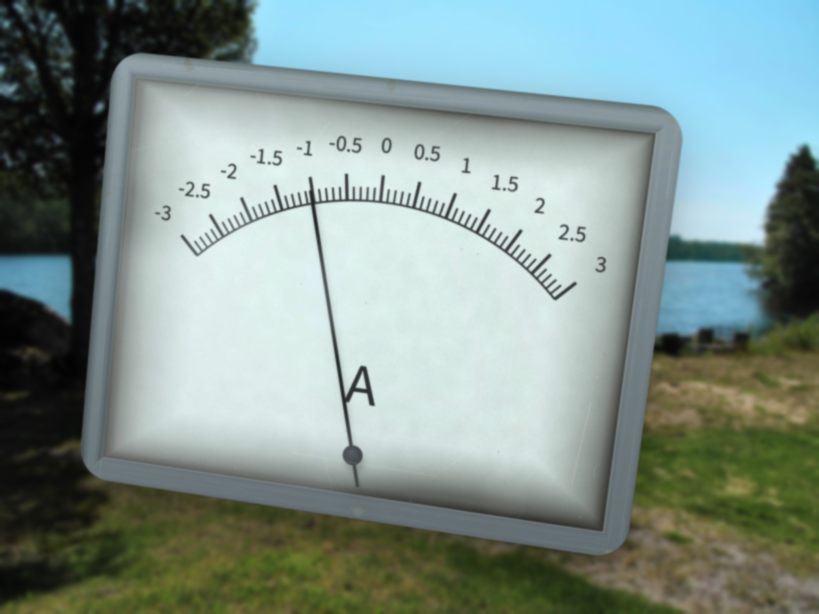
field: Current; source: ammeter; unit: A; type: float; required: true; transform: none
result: -1 A
